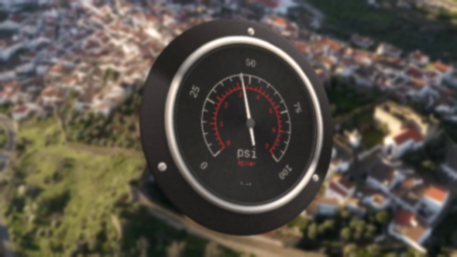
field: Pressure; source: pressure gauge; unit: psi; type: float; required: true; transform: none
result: 45 psi
